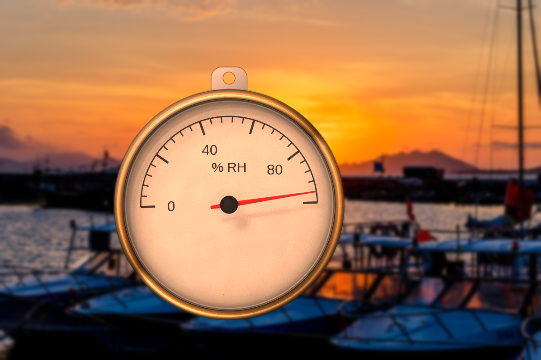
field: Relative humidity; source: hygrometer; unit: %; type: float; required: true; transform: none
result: 96 %
